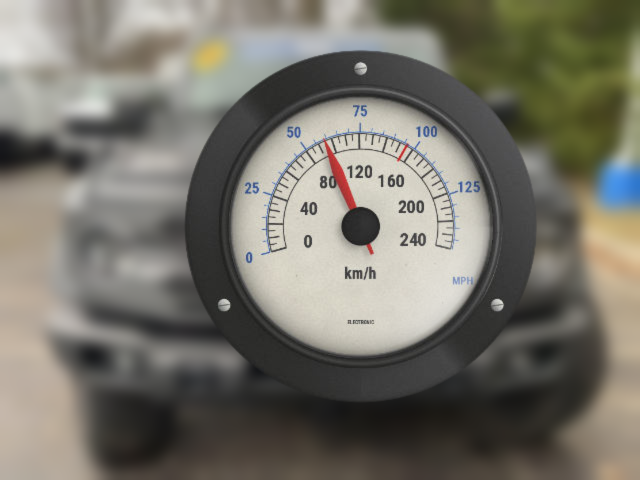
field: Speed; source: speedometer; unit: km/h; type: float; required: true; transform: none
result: 95 km/h
